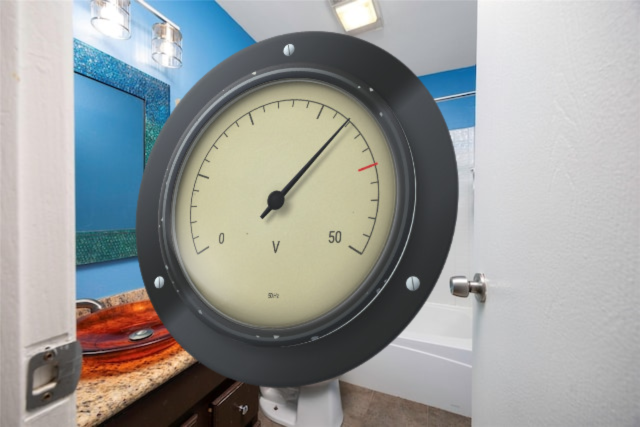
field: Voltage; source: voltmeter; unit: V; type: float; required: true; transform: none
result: 34 V
